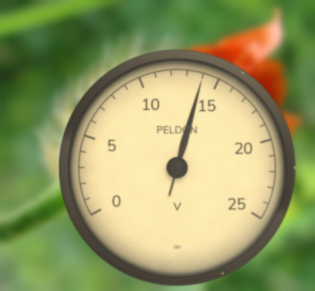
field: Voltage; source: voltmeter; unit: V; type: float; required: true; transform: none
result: 14 V
